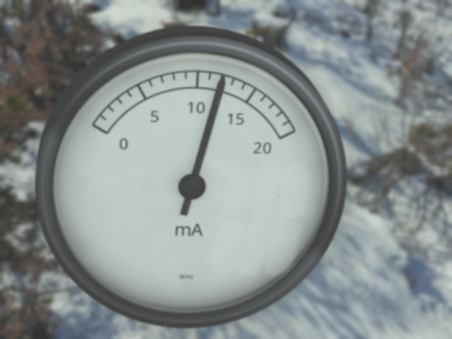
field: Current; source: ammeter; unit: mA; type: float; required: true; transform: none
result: 12 mA
